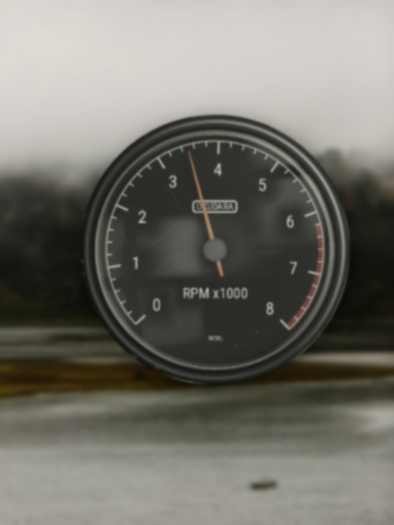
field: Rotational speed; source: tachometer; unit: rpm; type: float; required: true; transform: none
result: 3500 rpm
